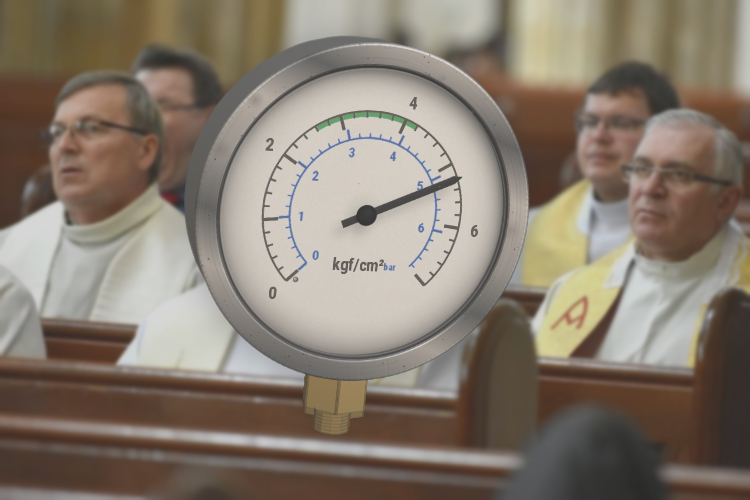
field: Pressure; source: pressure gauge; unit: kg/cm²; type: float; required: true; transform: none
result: 5.2 kg/cm²
